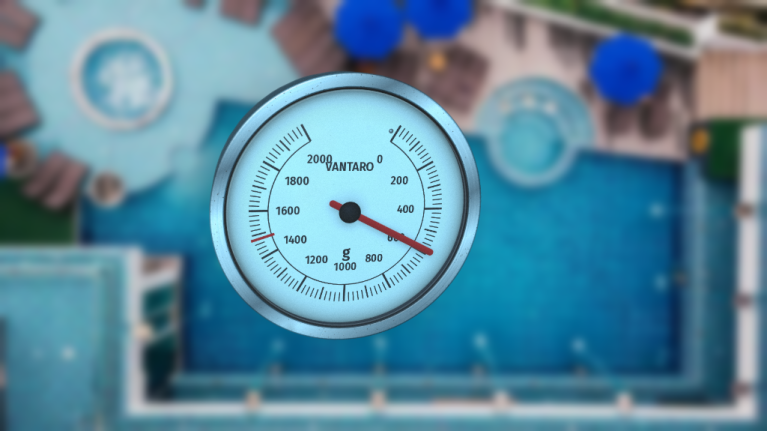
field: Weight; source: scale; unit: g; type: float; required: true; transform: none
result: 580 g
